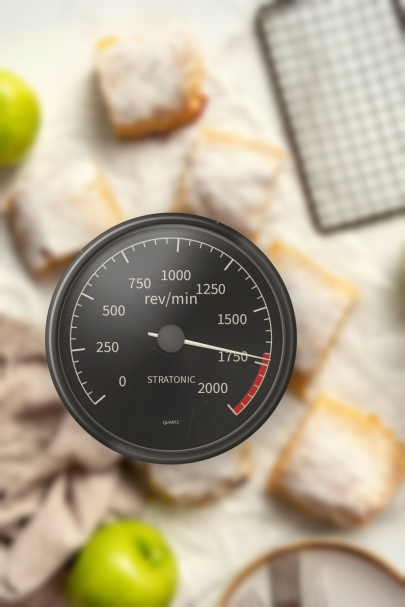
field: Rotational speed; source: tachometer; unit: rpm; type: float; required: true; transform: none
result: 1725 rpm
